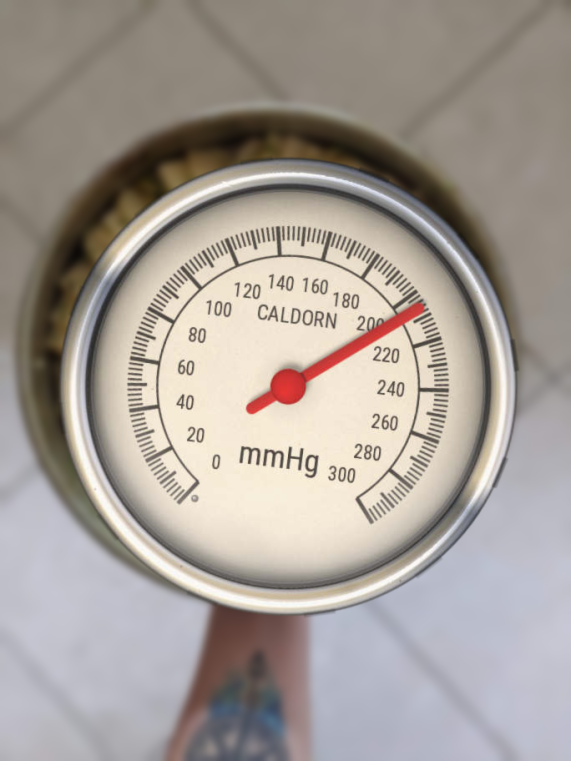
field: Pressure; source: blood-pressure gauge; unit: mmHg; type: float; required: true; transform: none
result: 206 mmHg
